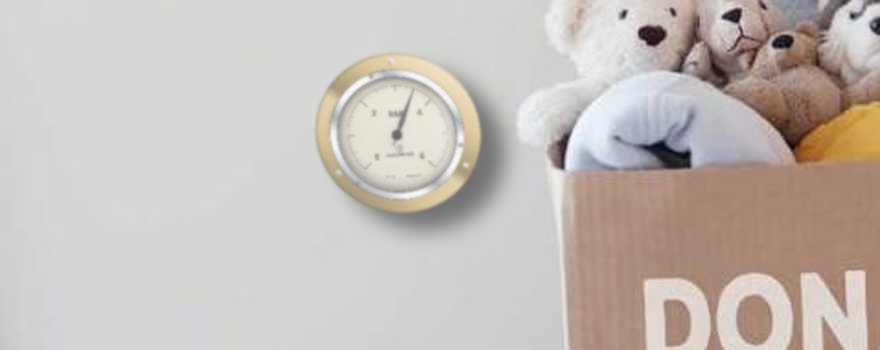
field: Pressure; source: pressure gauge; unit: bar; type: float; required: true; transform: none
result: 3.5 bar
